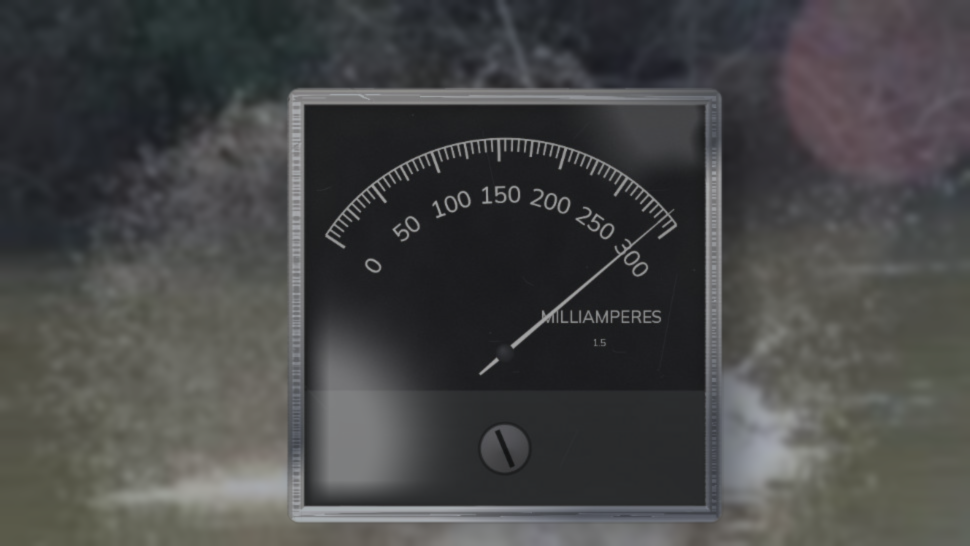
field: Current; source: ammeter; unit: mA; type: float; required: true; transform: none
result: 290 mA
